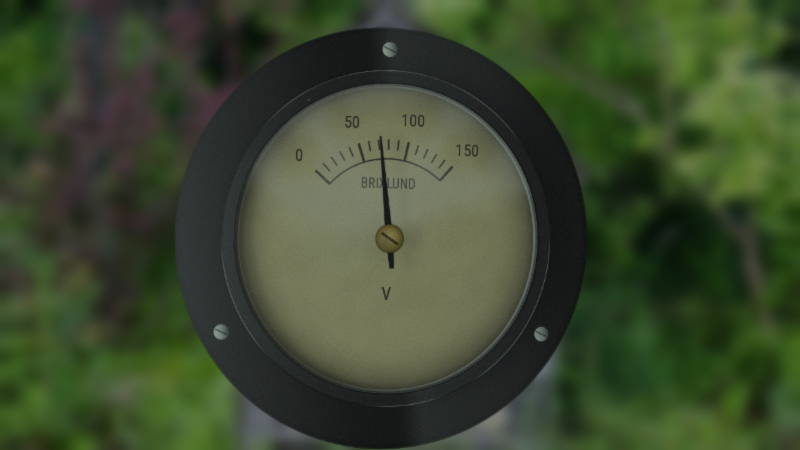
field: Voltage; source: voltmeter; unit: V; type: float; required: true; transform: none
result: 70 V
